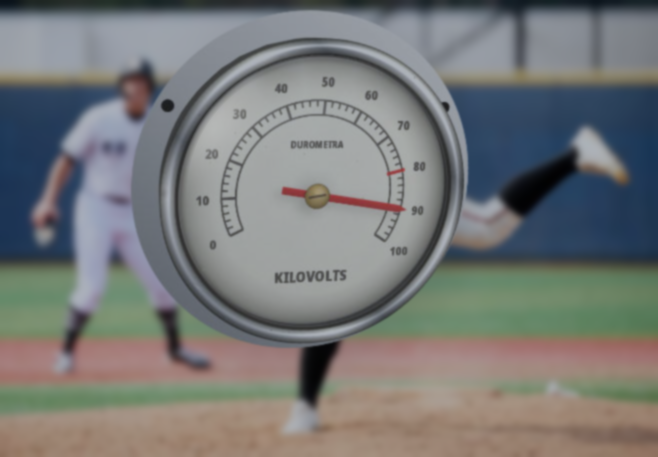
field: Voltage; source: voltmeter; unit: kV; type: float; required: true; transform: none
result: 90 kV
